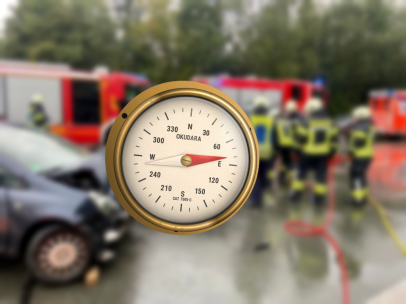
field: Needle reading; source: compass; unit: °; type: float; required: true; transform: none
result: 80 °
